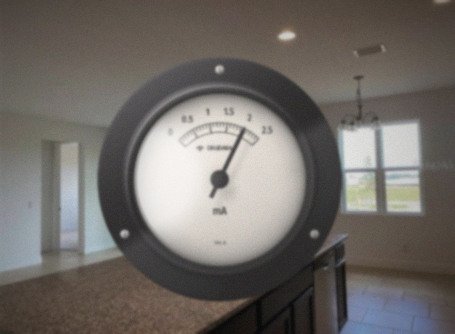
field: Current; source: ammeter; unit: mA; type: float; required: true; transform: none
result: 2 mA
